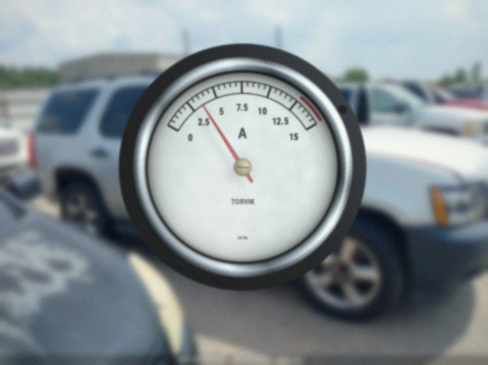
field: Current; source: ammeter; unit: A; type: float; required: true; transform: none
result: 3.5 A
